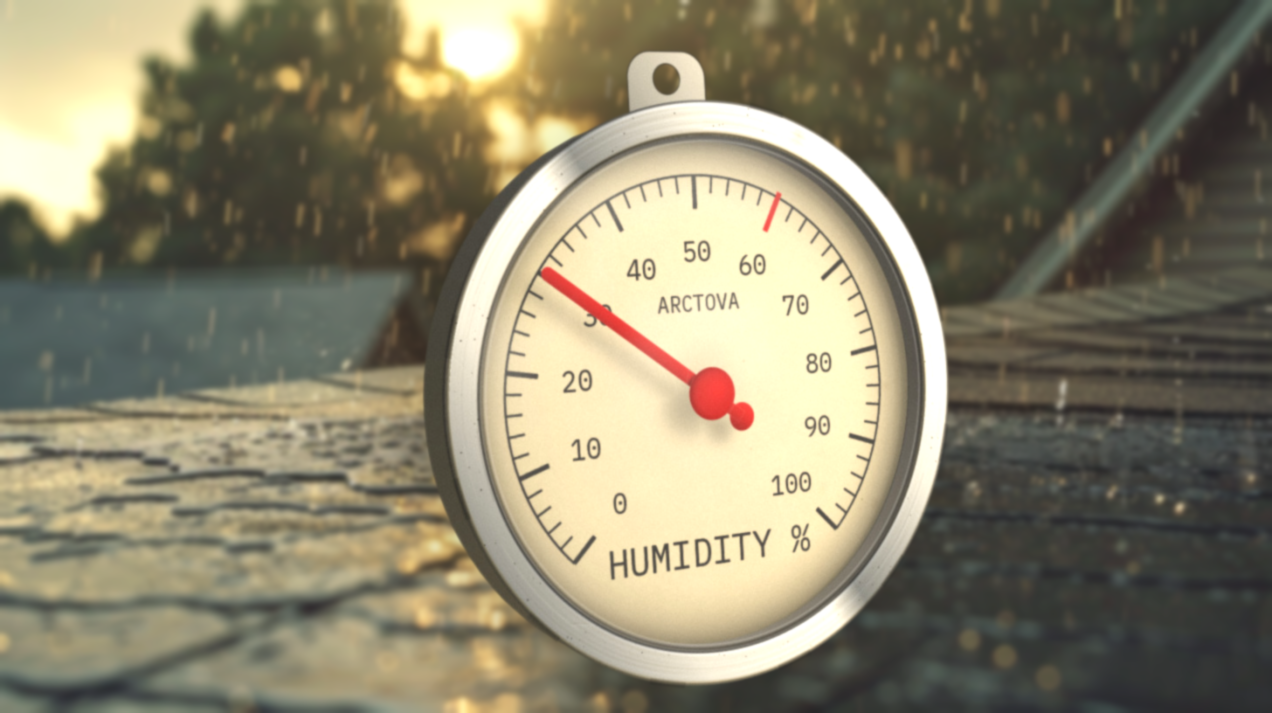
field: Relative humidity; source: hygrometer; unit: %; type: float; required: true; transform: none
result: 30 %
